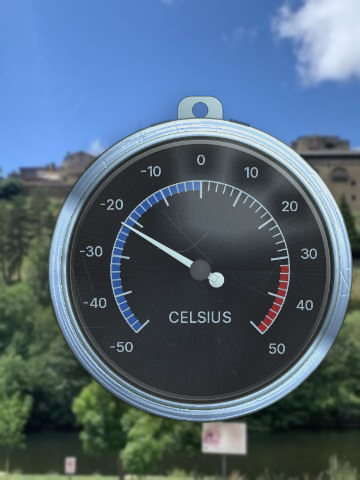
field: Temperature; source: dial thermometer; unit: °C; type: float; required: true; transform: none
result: -22 °C
